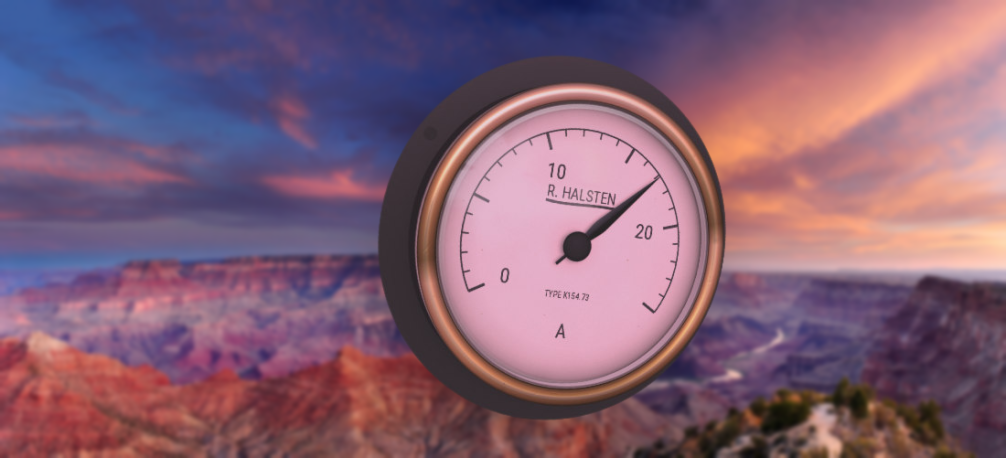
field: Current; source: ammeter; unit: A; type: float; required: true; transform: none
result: 17 A
